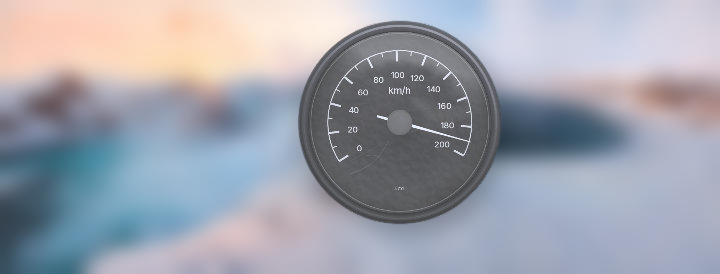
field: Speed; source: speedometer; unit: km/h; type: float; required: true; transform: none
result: 190 km/h
